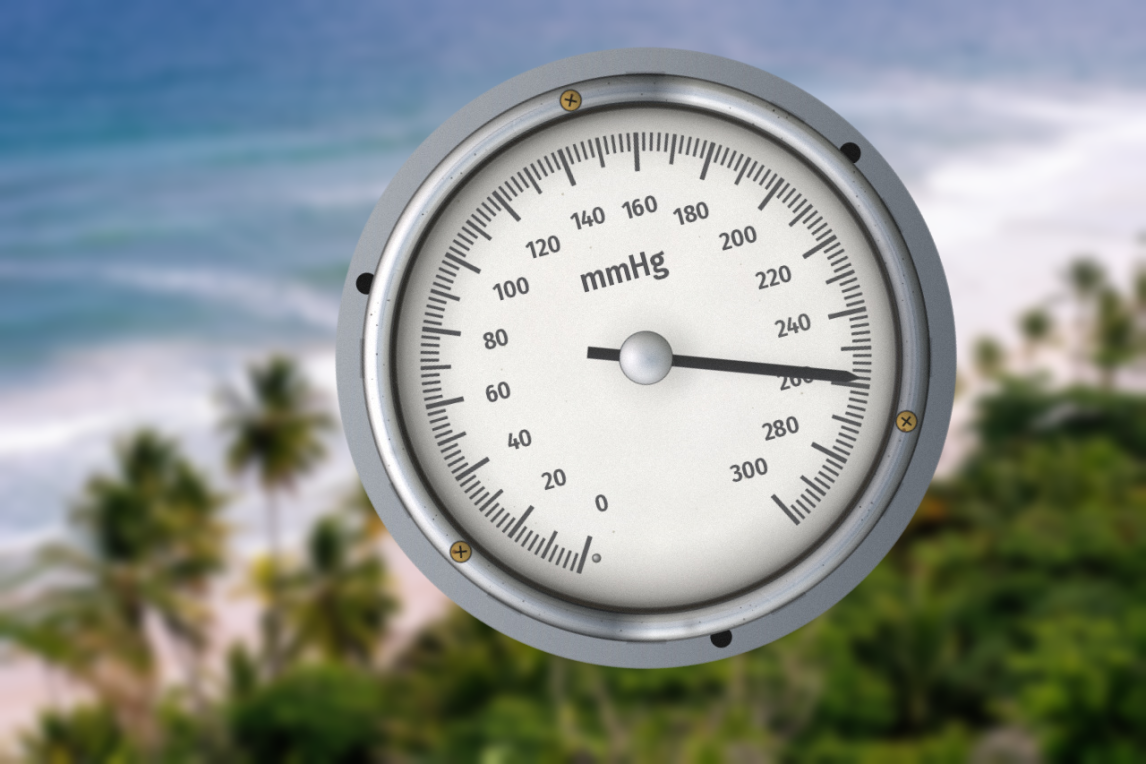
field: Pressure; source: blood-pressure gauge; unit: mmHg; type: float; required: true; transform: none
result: 258 mmHg
